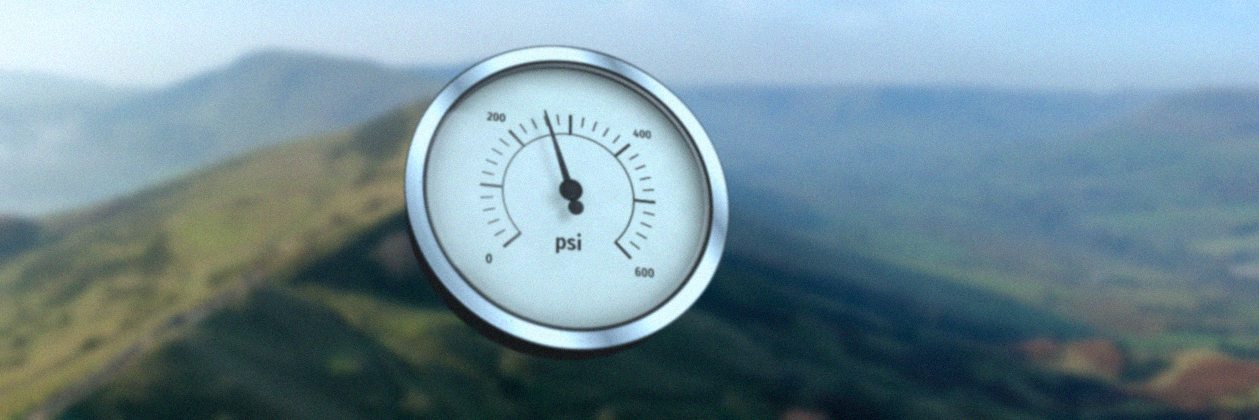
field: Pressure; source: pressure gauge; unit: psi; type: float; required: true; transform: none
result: 260 psi
